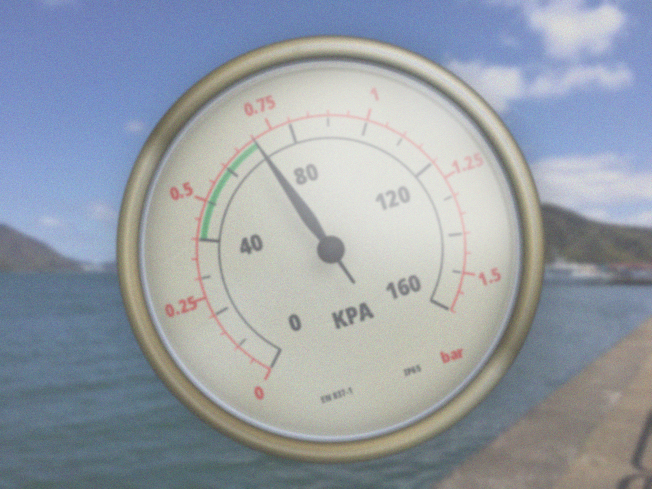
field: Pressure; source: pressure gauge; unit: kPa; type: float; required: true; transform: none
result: 70 kPa
